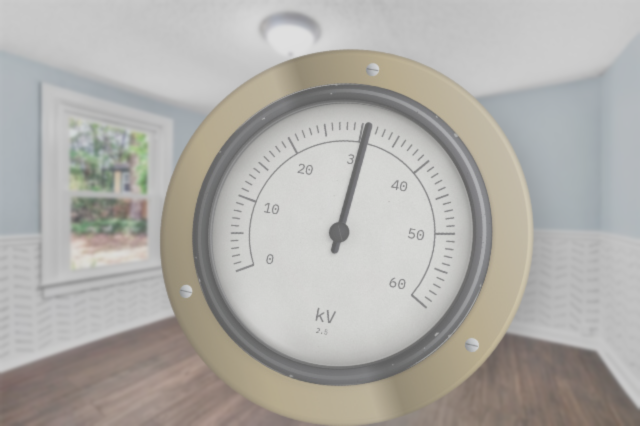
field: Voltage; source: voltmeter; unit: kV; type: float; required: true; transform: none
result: 31 kV
